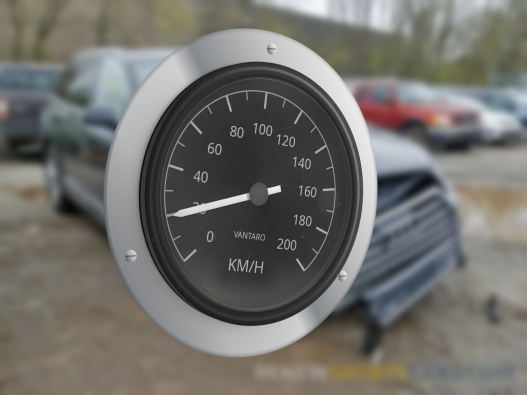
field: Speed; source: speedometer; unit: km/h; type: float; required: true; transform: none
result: 20 km/h
